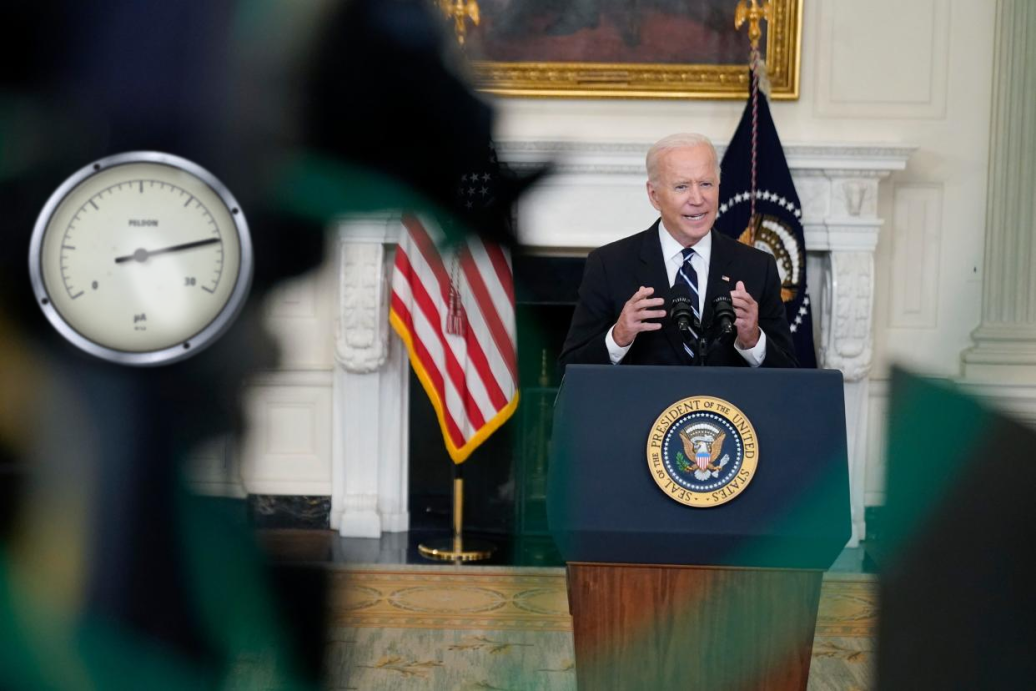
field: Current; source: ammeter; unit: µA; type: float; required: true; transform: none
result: 25 µA
